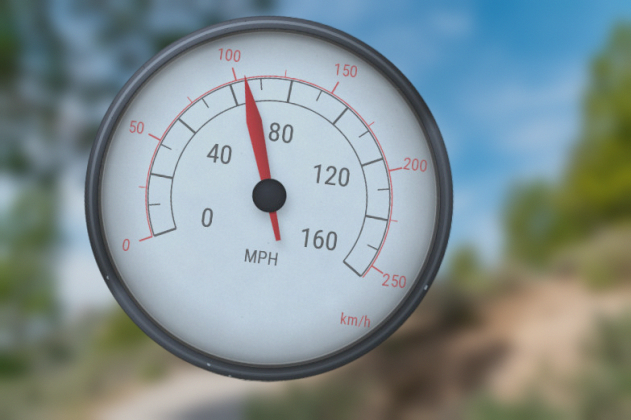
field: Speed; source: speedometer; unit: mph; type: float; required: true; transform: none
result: 65 mph
